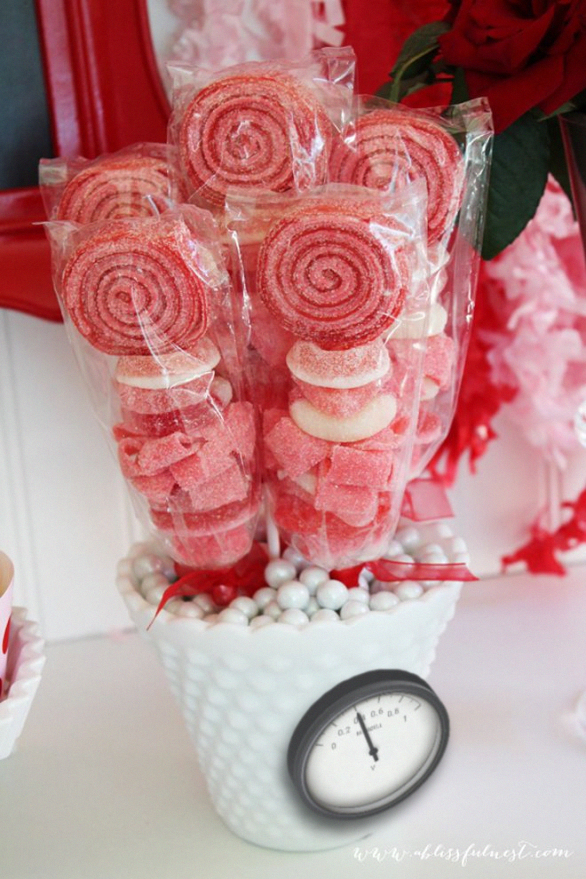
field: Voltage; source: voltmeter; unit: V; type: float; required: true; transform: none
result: 0.4 V
